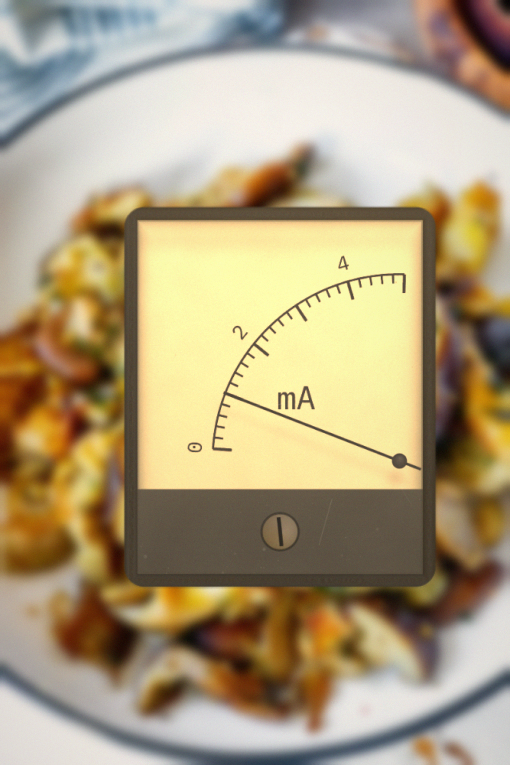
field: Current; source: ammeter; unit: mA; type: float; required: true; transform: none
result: 1 mA
